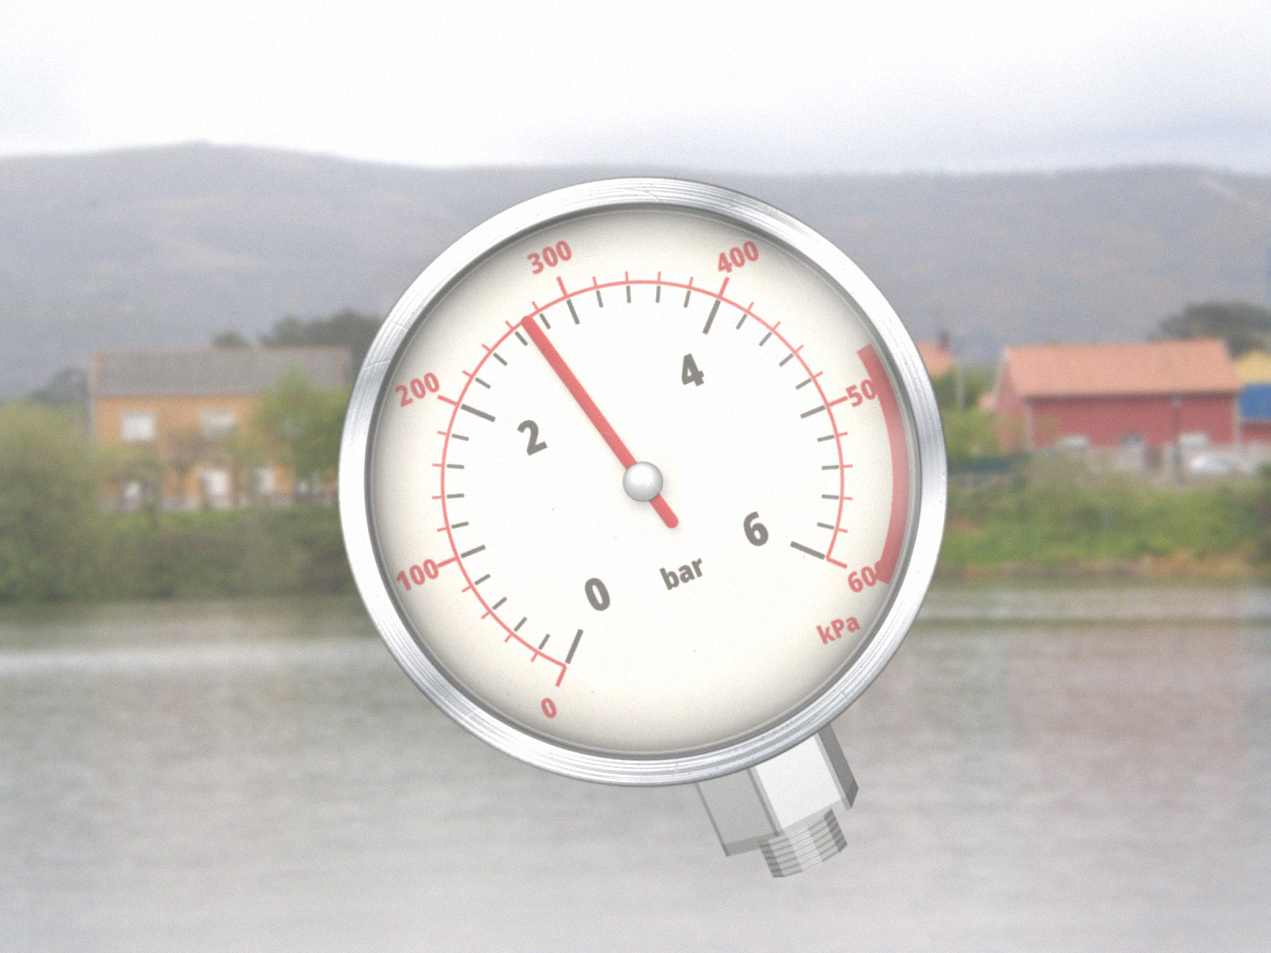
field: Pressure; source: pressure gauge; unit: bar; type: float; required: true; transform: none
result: 2.7 bar
